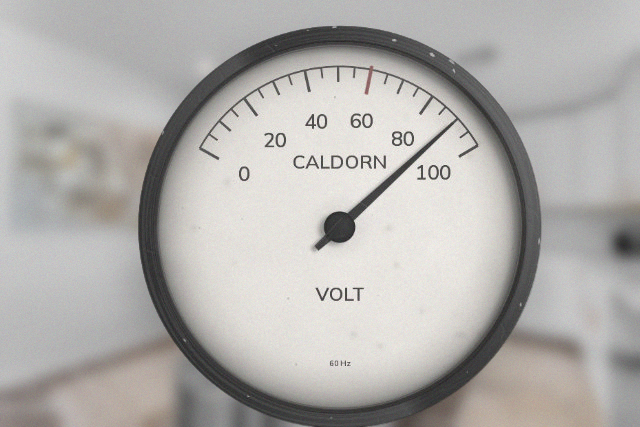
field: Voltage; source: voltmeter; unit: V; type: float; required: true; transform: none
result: 90 V
